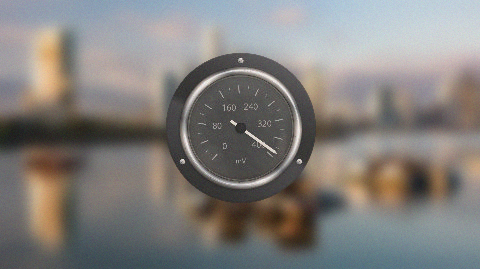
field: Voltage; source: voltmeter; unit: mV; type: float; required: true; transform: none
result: 390 mV
